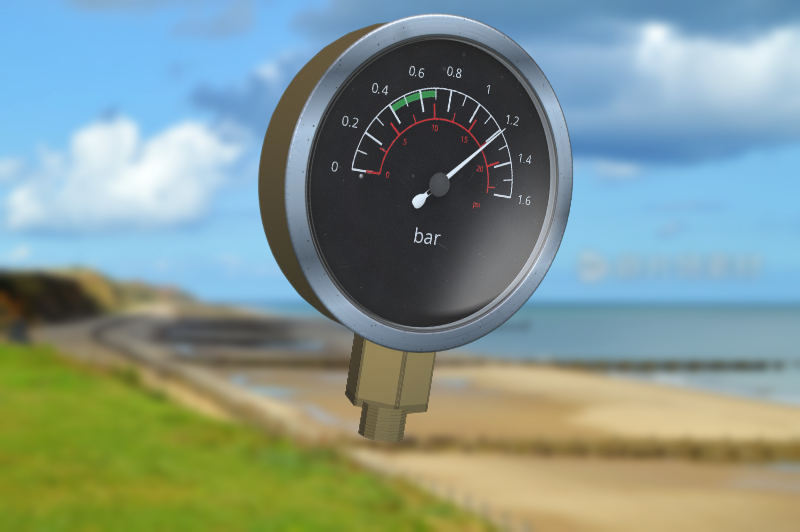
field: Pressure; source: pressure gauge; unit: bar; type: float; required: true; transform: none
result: 1.2 bar
